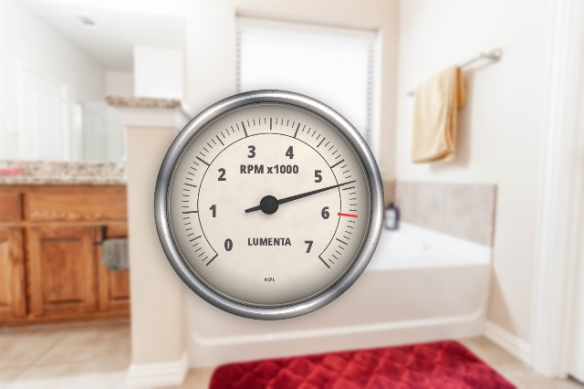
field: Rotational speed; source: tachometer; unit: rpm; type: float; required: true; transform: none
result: 5400 rpm
